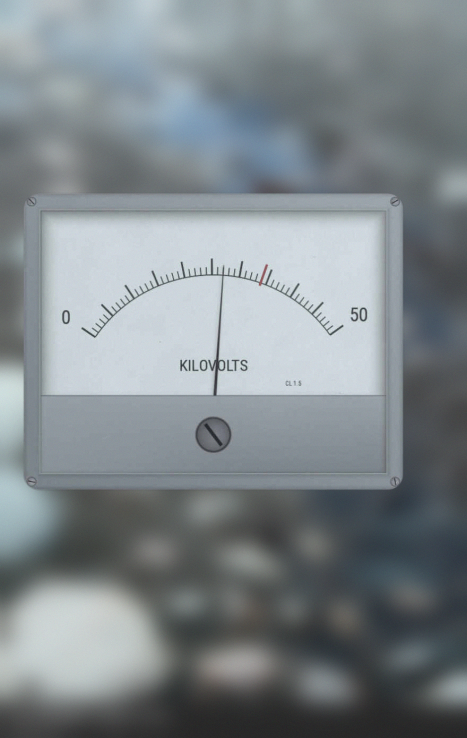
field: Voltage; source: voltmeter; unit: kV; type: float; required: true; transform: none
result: 27 kV
